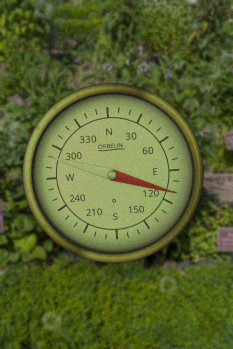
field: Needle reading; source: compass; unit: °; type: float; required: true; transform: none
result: 110 °
